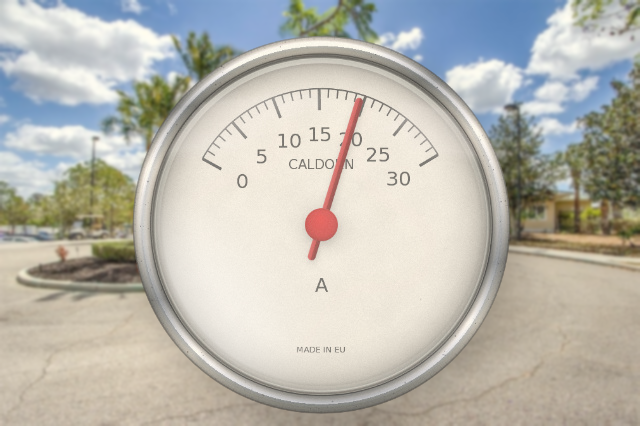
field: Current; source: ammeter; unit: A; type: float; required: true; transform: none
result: 19.5 A
